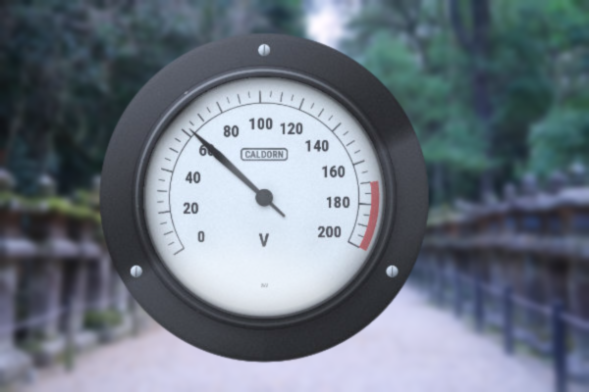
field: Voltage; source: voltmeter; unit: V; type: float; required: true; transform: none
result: 62.5 V
